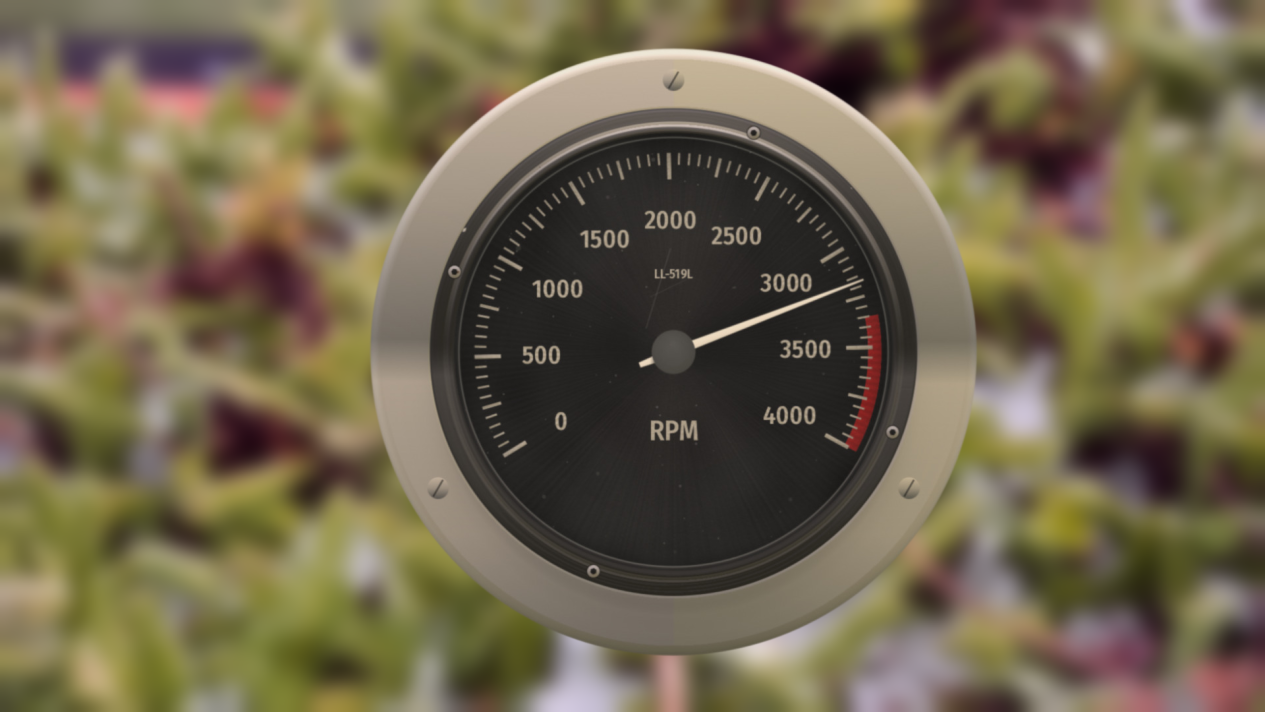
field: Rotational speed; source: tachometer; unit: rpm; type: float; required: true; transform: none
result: 3175 rpm
